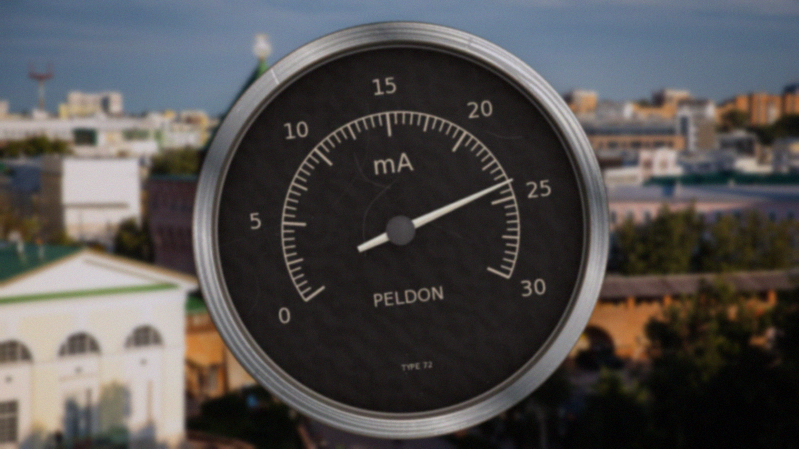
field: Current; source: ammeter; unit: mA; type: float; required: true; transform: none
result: 24 mA
